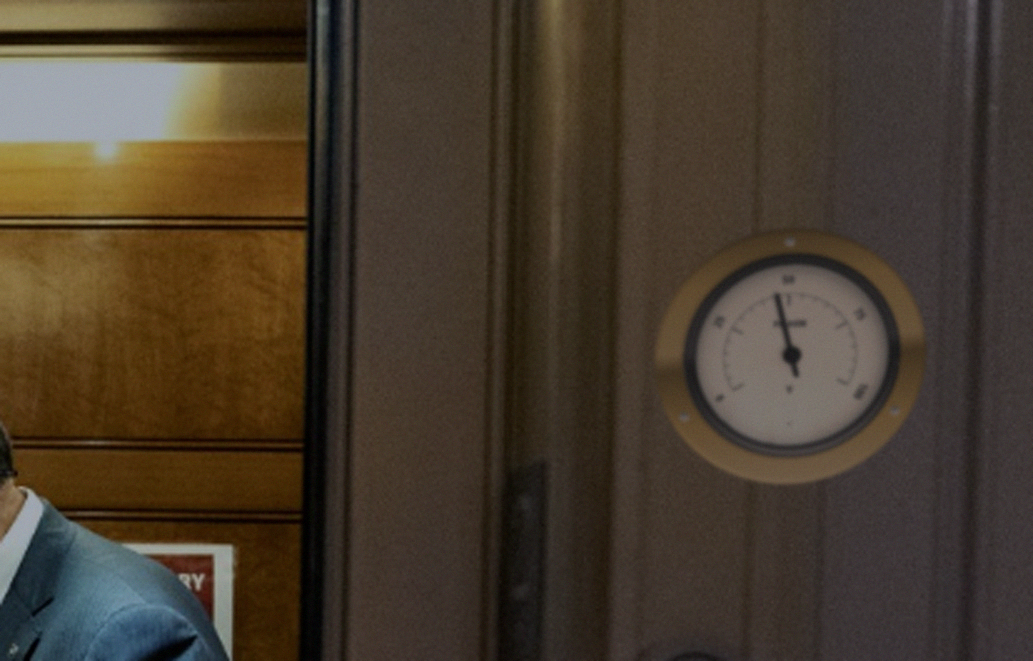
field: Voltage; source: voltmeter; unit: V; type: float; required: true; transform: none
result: 45 V
